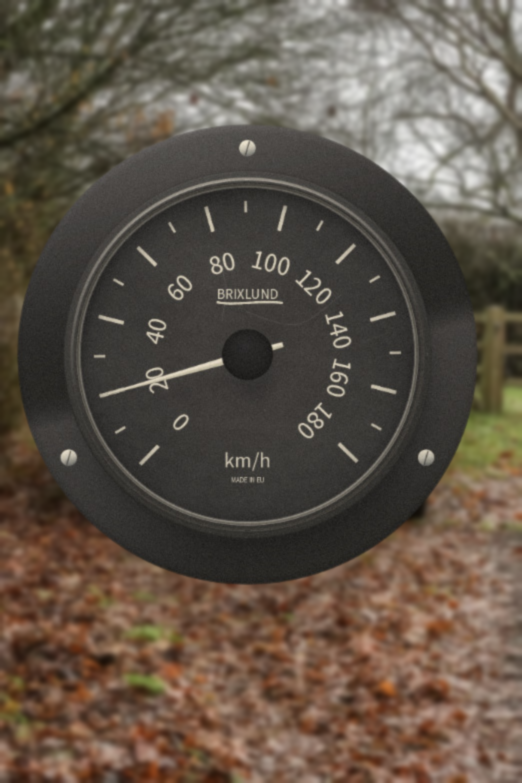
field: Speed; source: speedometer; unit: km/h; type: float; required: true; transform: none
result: 20 km/h
